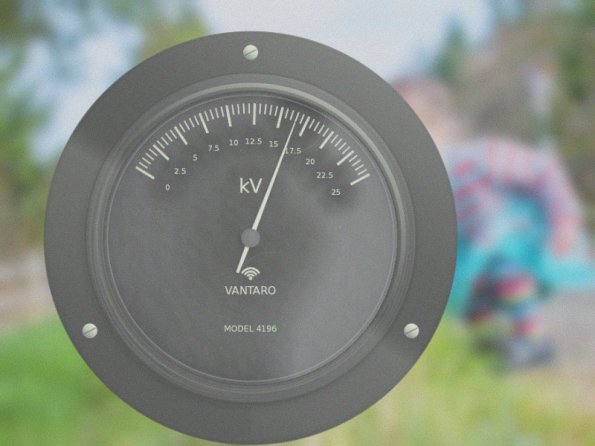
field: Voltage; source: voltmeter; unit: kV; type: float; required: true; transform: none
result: 16.5 kV
